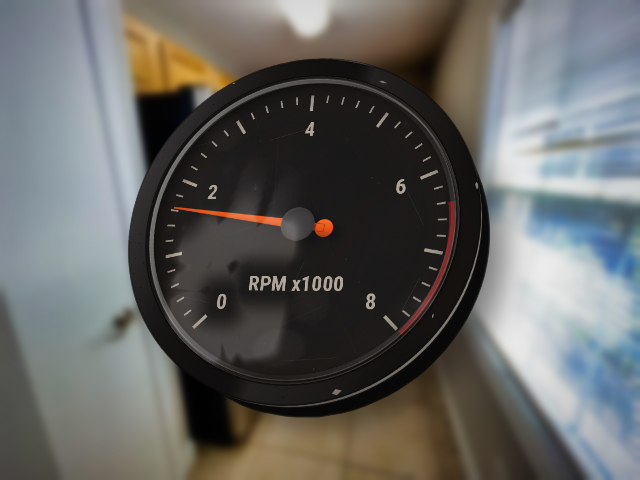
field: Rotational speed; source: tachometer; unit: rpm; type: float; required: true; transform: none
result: 1600 rpm
